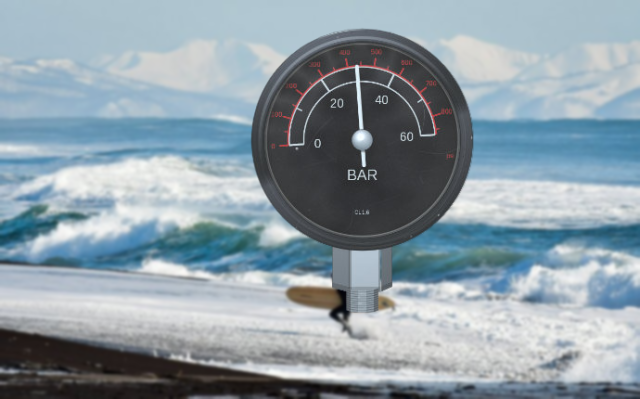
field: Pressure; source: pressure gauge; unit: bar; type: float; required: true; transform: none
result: 30 bar
